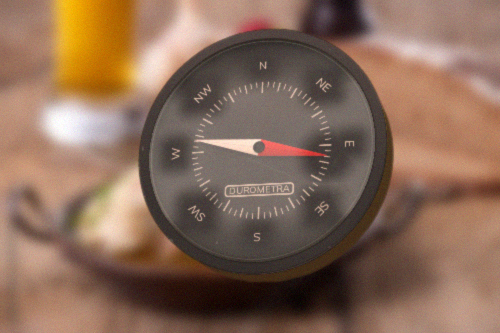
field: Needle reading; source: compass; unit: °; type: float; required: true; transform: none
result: 100 °
